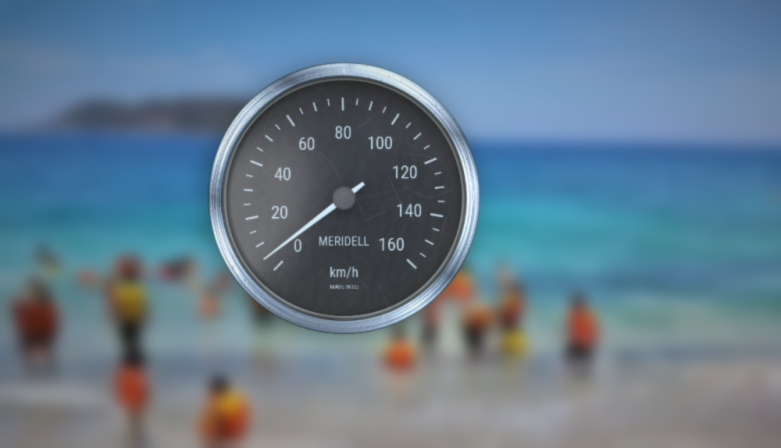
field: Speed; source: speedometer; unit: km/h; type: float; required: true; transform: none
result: 5 km/h
